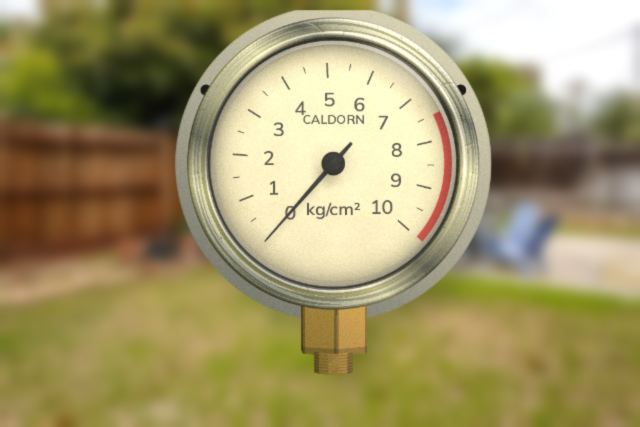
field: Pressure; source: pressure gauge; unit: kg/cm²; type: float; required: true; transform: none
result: 0 kg/cm²
